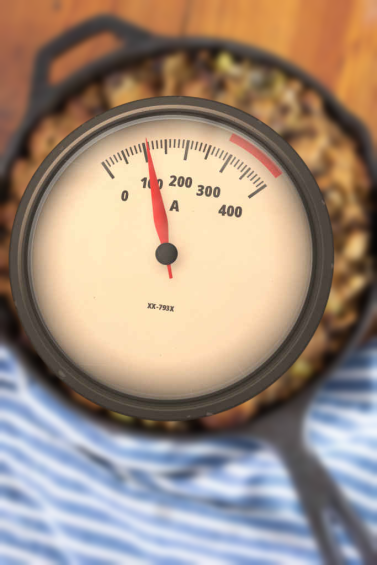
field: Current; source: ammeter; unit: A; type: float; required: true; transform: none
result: 110 A
